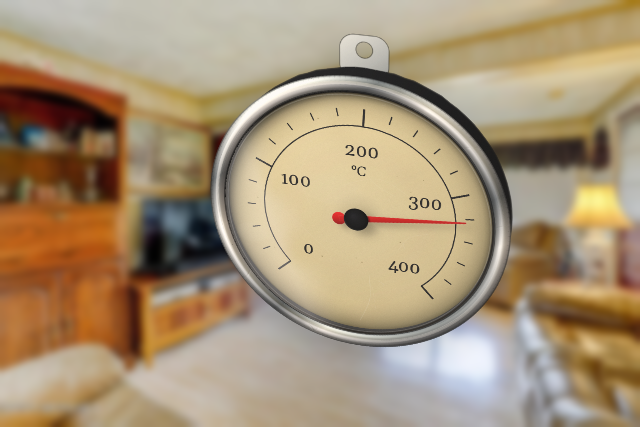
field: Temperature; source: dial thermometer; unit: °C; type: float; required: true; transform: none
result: 320 °C
